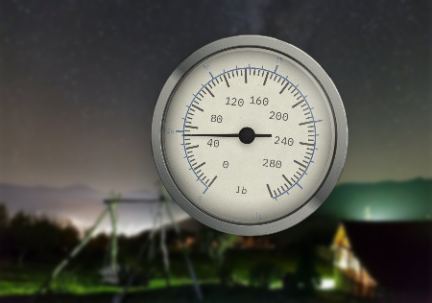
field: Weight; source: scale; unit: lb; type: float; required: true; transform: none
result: 52 lb
